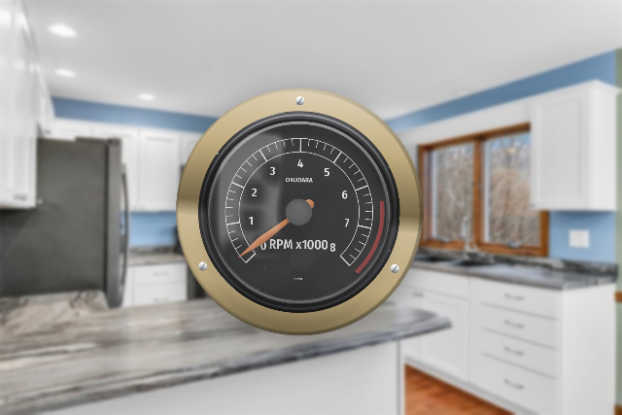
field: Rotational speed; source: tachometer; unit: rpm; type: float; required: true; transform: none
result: 200 rpm
